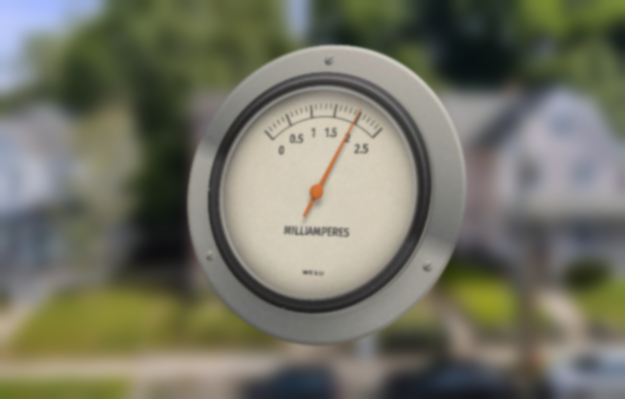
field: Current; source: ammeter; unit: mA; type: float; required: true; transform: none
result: 2 mA
